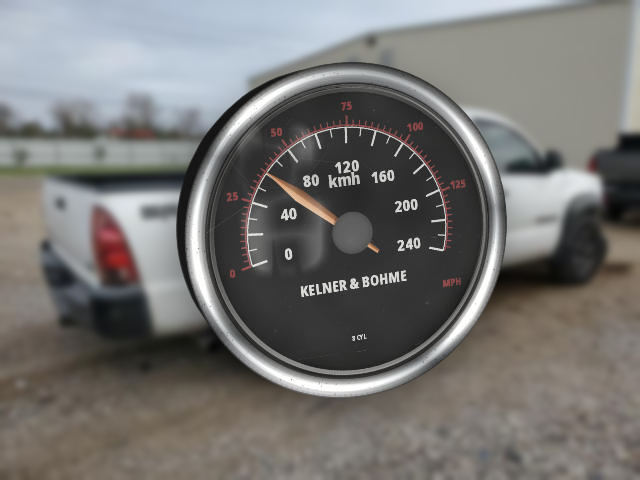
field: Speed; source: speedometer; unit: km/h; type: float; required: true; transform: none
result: 60 km/h
